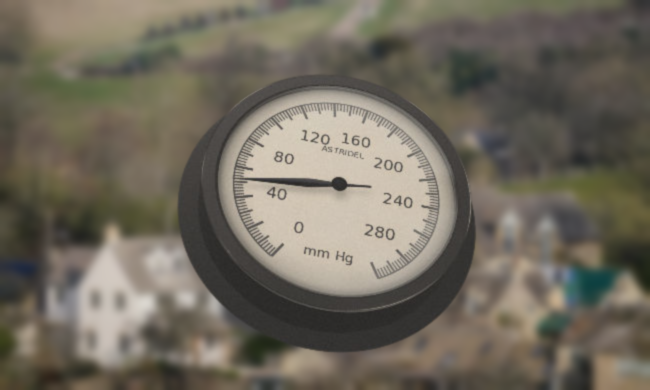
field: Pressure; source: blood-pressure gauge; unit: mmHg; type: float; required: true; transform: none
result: 50 mmHg
